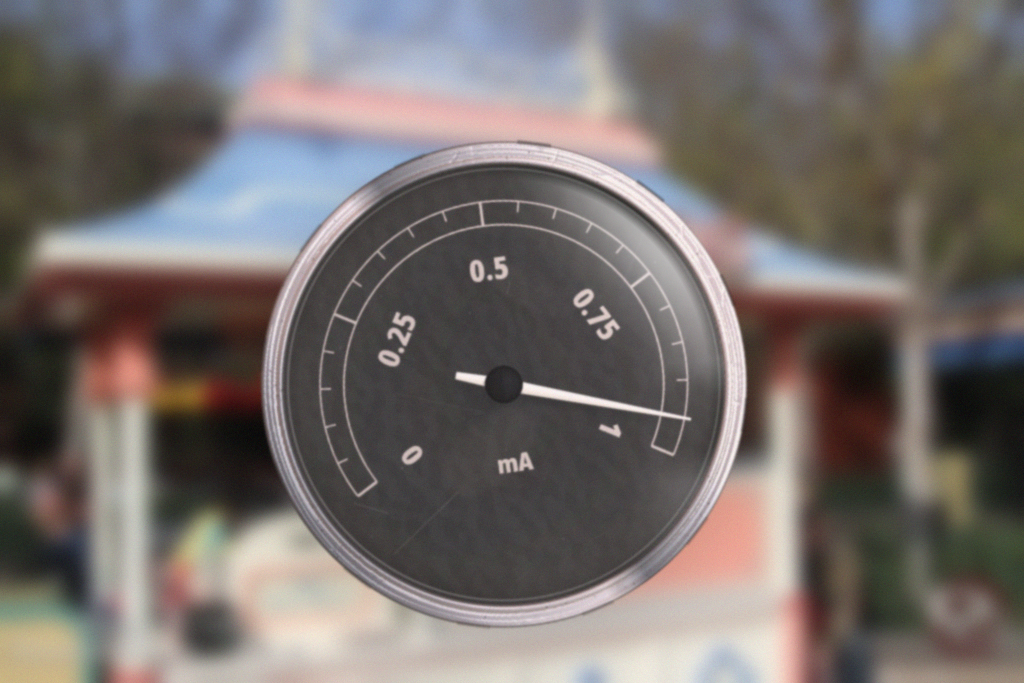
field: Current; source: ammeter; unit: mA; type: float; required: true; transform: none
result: 0.95 mA
